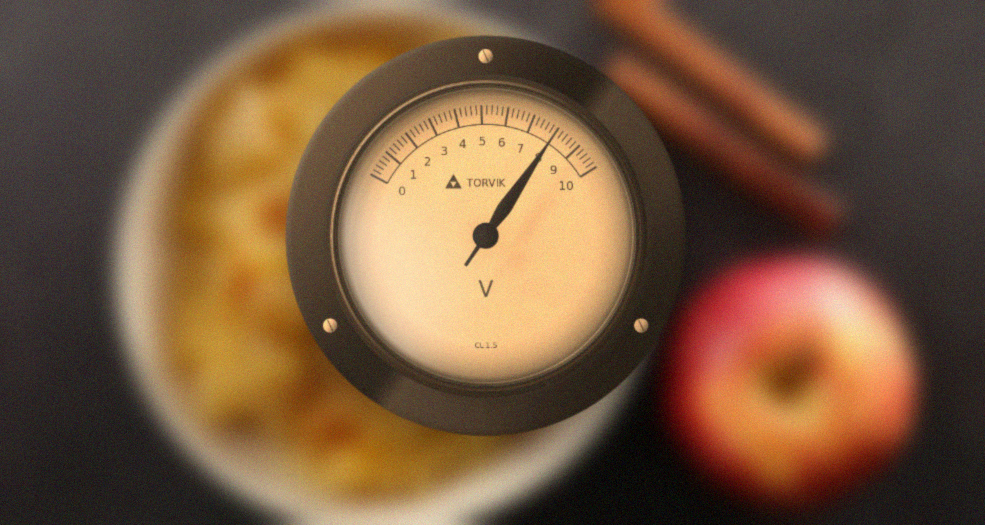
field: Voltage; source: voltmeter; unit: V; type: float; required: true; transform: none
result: 8 V
